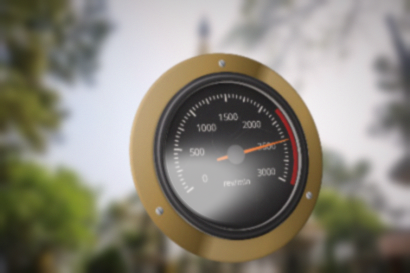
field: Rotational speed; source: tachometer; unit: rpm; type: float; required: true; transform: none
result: 2500 rpm
